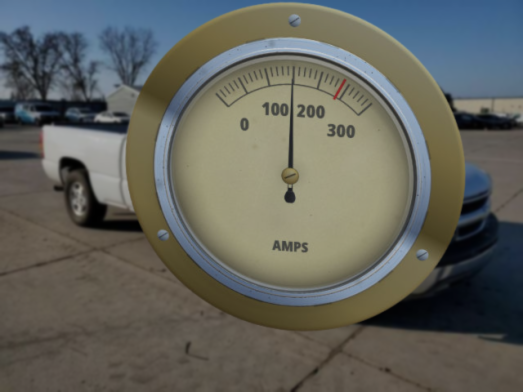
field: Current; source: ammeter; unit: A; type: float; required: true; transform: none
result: 150 A
